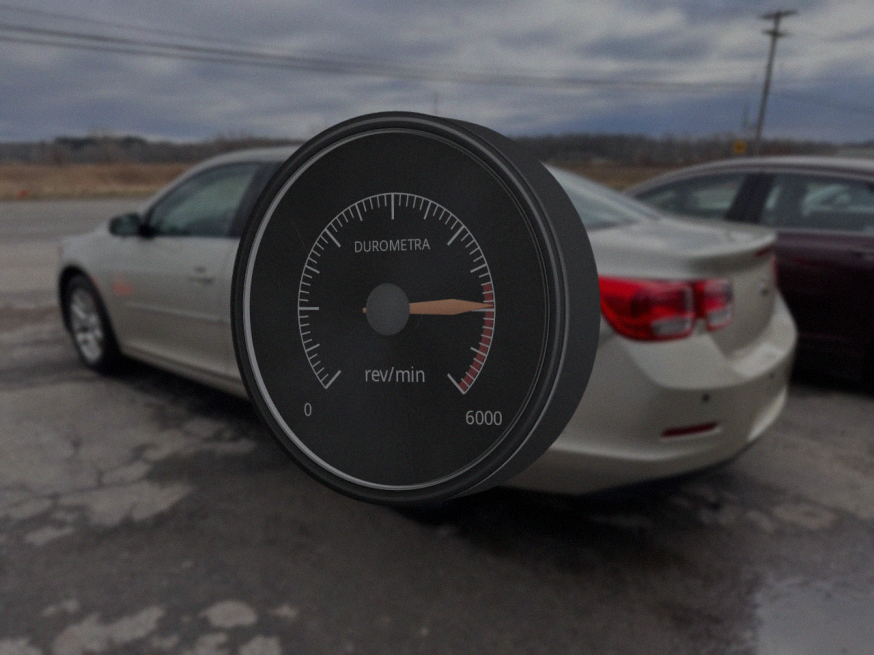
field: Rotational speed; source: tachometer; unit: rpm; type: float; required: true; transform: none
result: 4950 rpm
